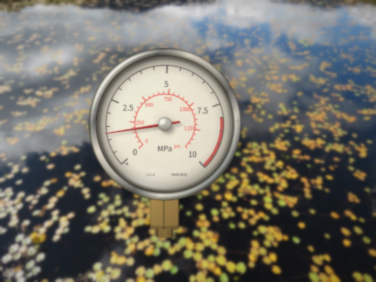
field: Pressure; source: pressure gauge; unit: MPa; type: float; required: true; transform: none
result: 1.25 MPa
